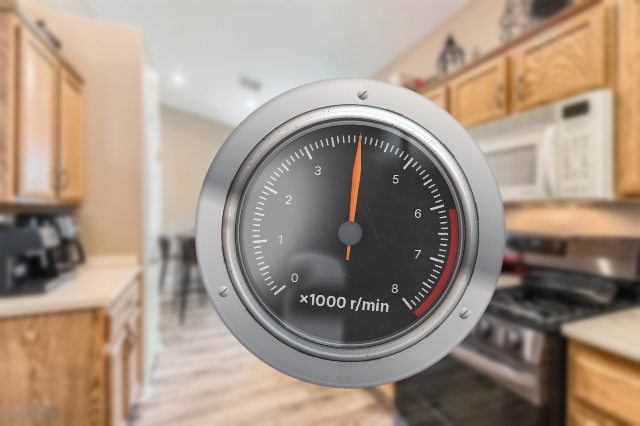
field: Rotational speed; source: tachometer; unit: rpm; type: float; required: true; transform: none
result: 4000 rpm
